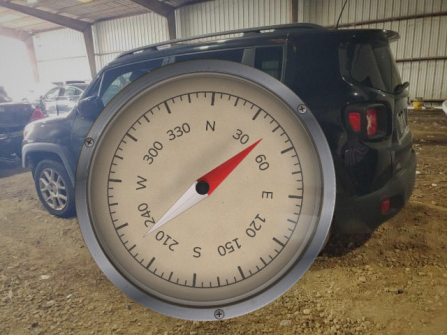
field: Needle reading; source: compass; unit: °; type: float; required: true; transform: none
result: 45 °
